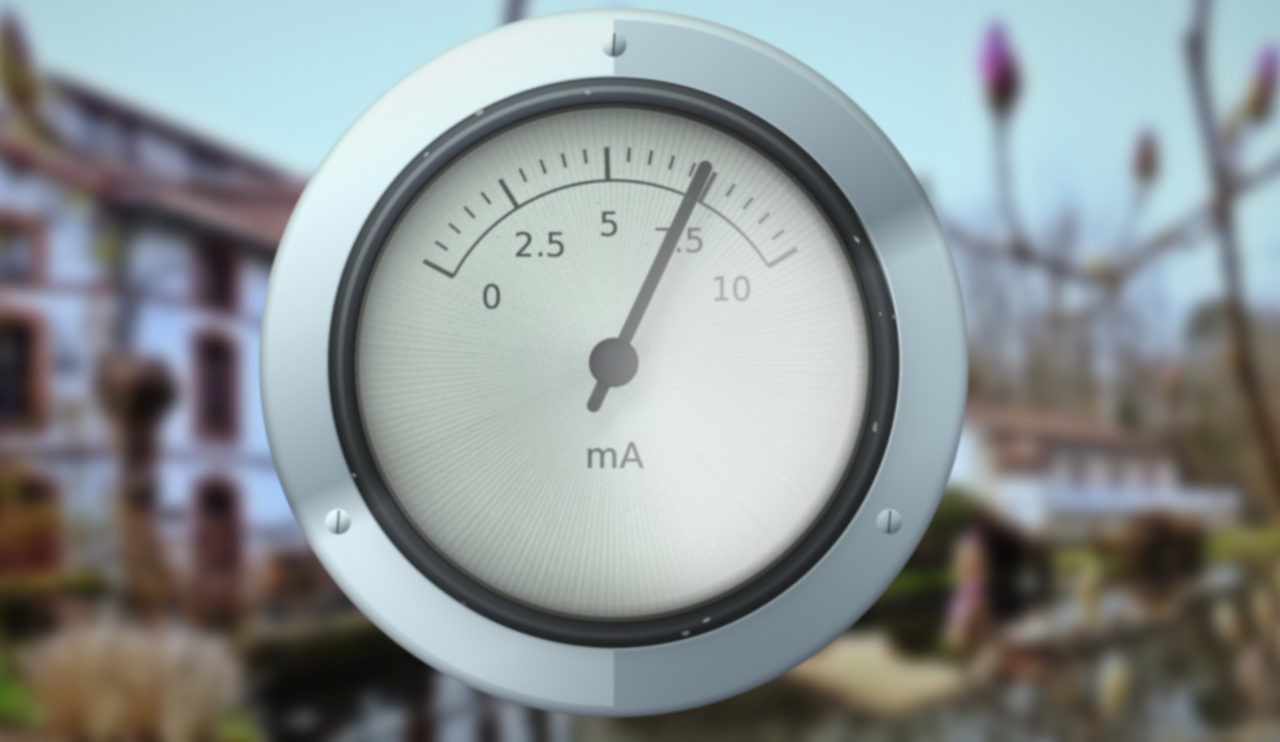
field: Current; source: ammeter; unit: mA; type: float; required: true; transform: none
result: 7.25 mA
